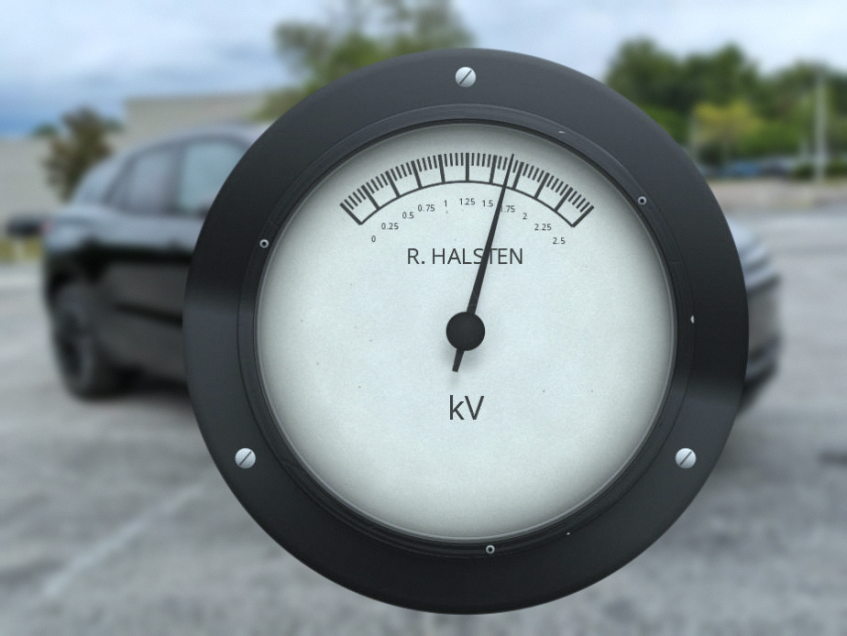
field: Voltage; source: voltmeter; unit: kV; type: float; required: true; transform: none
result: 1.65 kV
